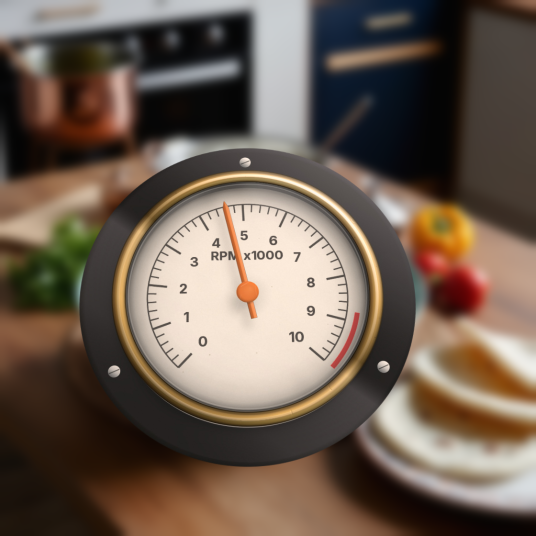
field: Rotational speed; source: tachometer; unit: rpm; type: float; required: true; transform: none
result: 4600 rpm
